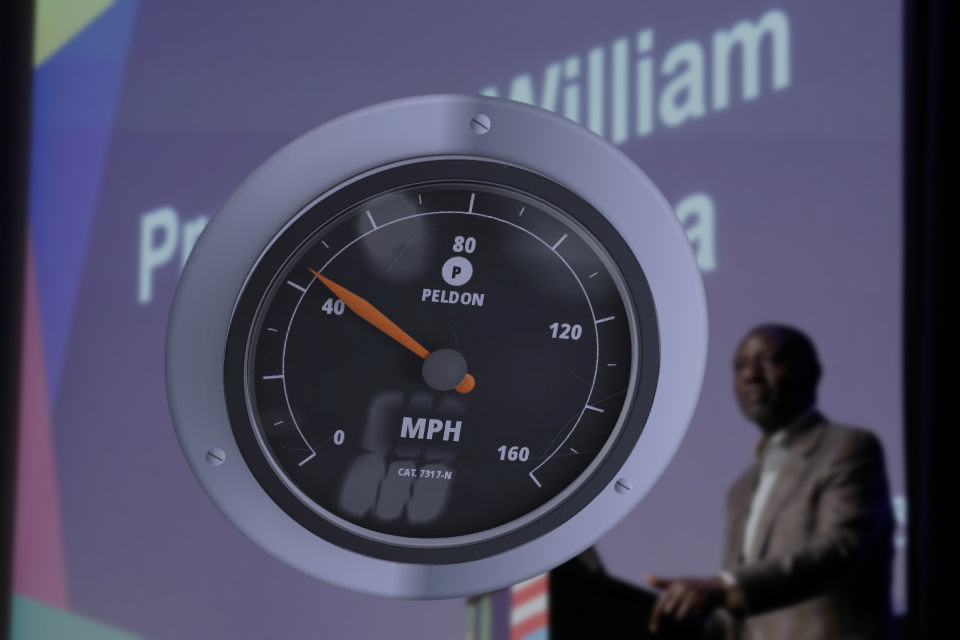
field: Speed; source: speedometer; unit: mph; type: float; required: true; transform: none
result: 45 mph
